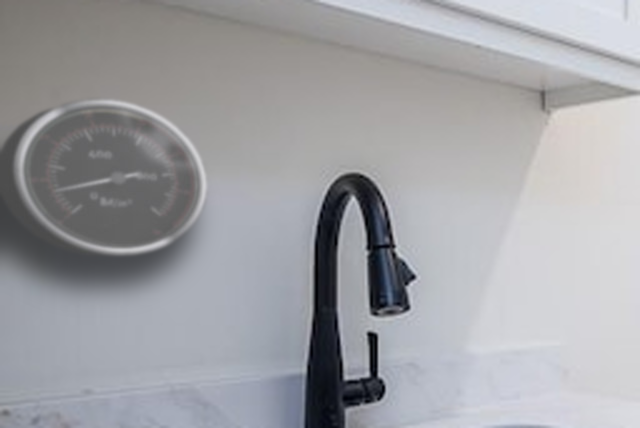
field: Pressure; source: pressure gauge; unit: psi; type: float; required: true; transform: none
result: 100 psi
